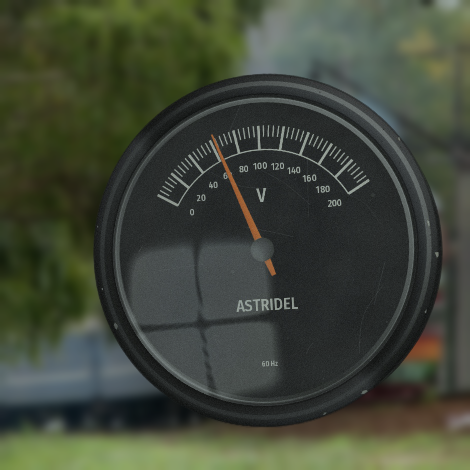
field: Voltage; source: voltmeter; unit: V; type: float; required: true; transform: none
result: 64 V
